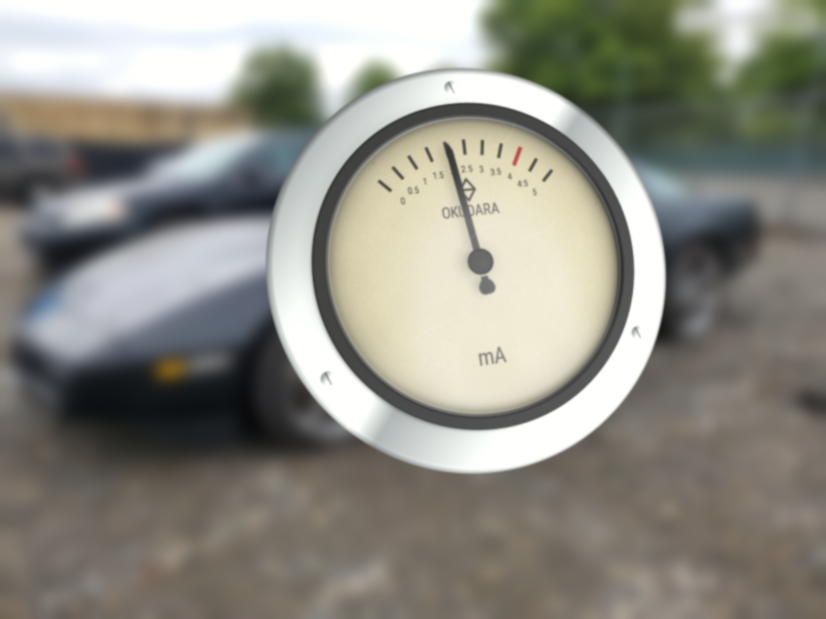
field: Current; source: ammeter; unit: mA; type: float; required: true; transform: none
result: 2 mA
